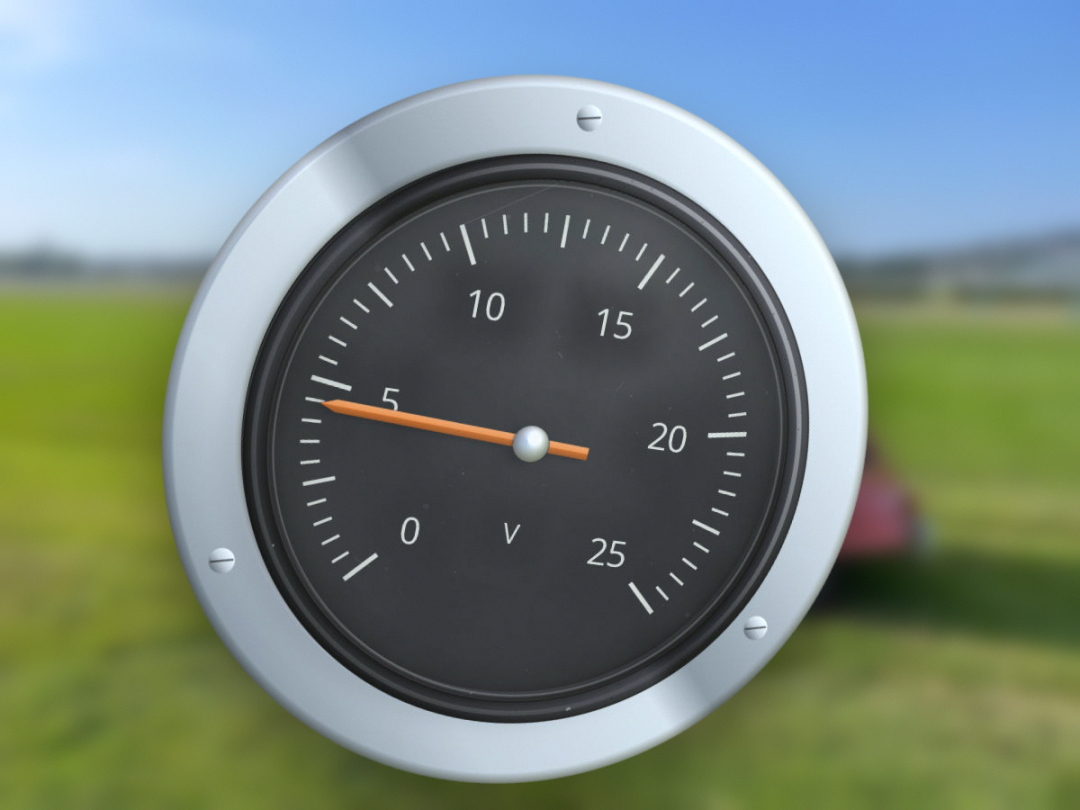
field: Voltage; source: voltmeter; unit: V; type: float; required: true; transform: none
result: 4.5 V
